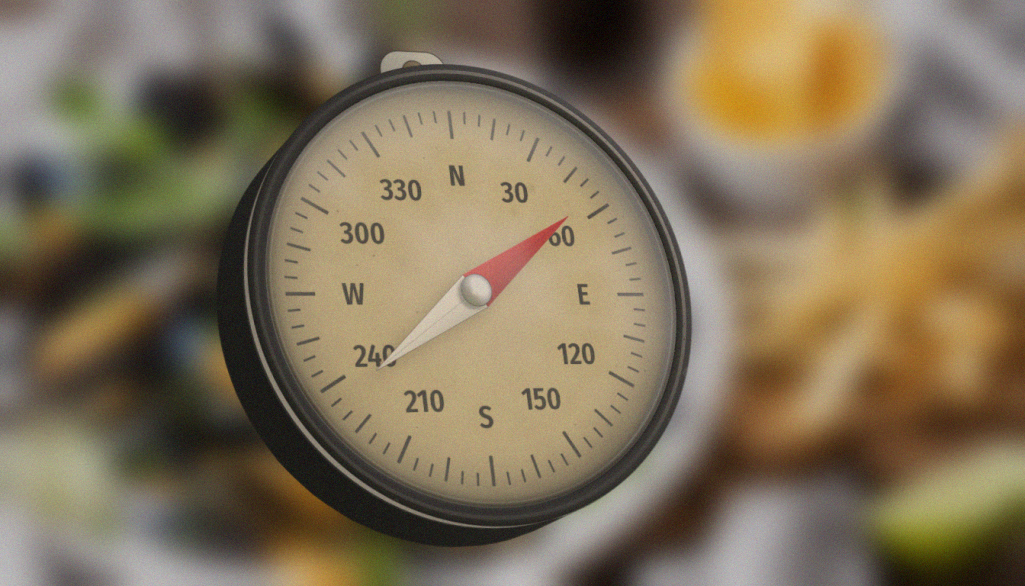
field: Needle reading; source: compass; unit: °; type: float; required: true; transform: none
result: 55 °
